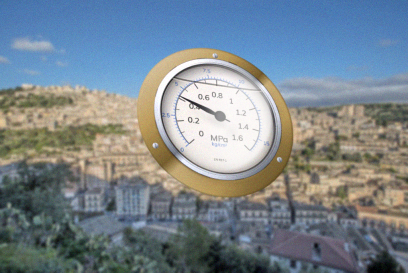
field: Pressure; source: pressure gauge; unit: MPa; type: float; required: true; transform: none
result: 0.4 MPa
